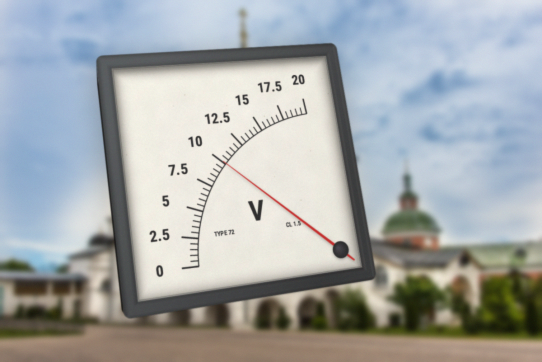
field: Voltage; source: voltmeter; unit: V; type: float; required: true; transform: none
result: 10 V
